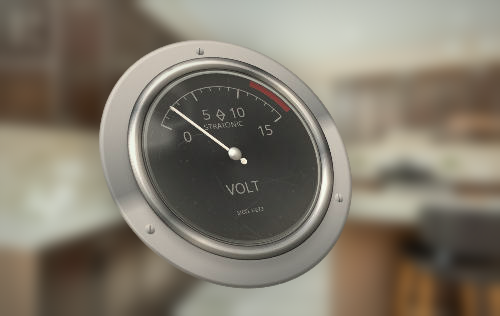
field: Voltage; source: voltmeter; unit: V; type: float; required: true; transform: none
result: 2 V
